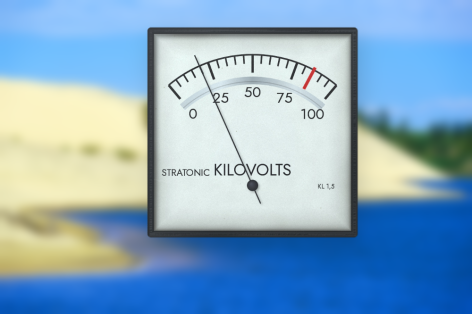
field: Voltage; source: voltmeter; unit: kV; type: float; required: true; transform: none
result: 20 kV
